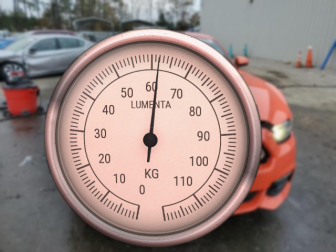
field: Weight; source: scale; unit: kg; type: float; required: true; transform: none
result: 62 kg
